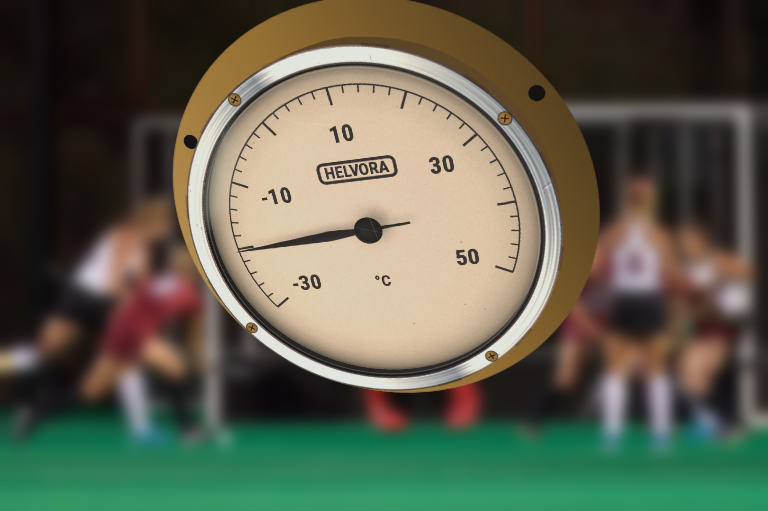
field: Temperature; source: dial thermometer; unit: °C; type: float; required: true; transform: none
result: -20 °C
